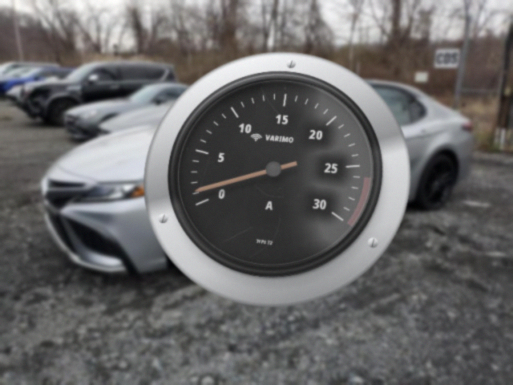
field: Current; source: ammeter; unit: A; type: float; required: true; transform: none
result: 1 A
